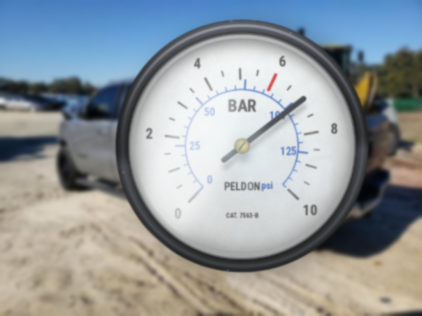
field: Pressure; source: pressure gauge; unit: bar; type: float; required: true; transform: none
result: 7 bar
